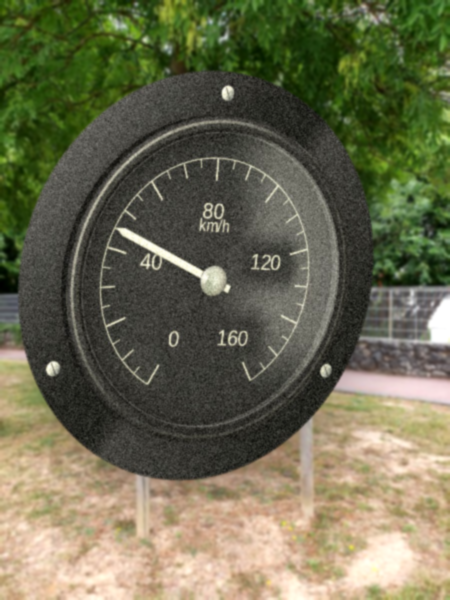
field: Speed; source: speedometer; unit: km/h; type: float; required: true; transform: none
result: 45 km/h
